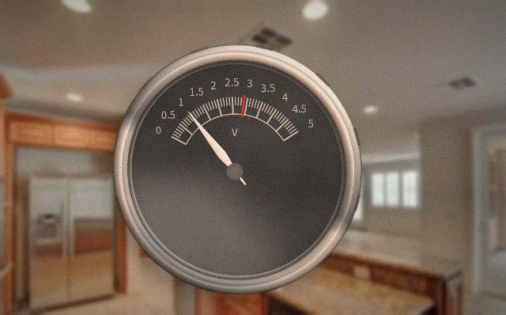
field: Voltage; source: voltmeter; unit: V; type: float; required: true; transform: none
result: 1 V
